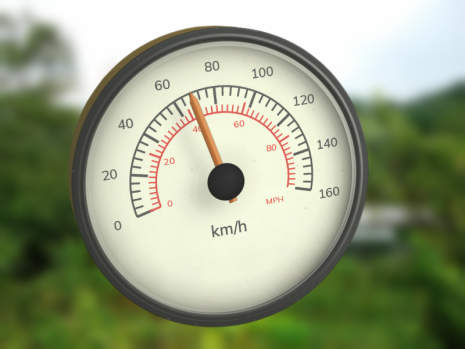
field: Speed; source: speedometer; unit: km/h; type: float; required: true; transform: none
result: 68 km/h
